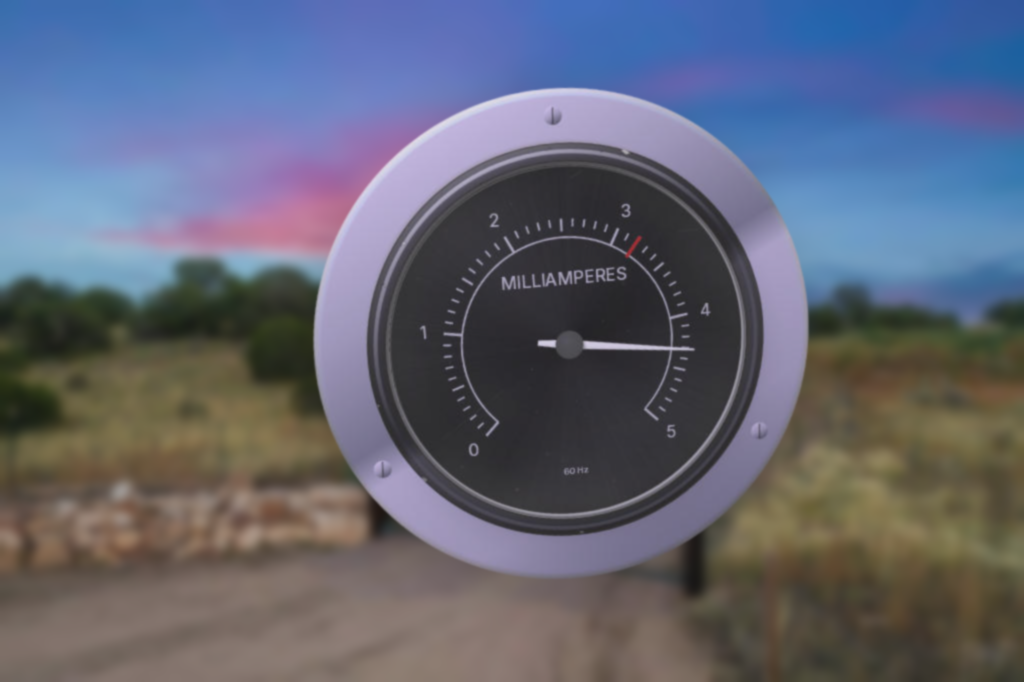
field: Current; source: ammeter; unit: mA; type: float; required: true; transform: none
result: 4.3 mA
